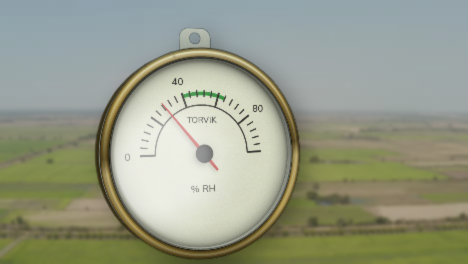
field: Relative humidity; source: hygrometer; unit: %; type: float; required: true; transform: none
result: 28 %
